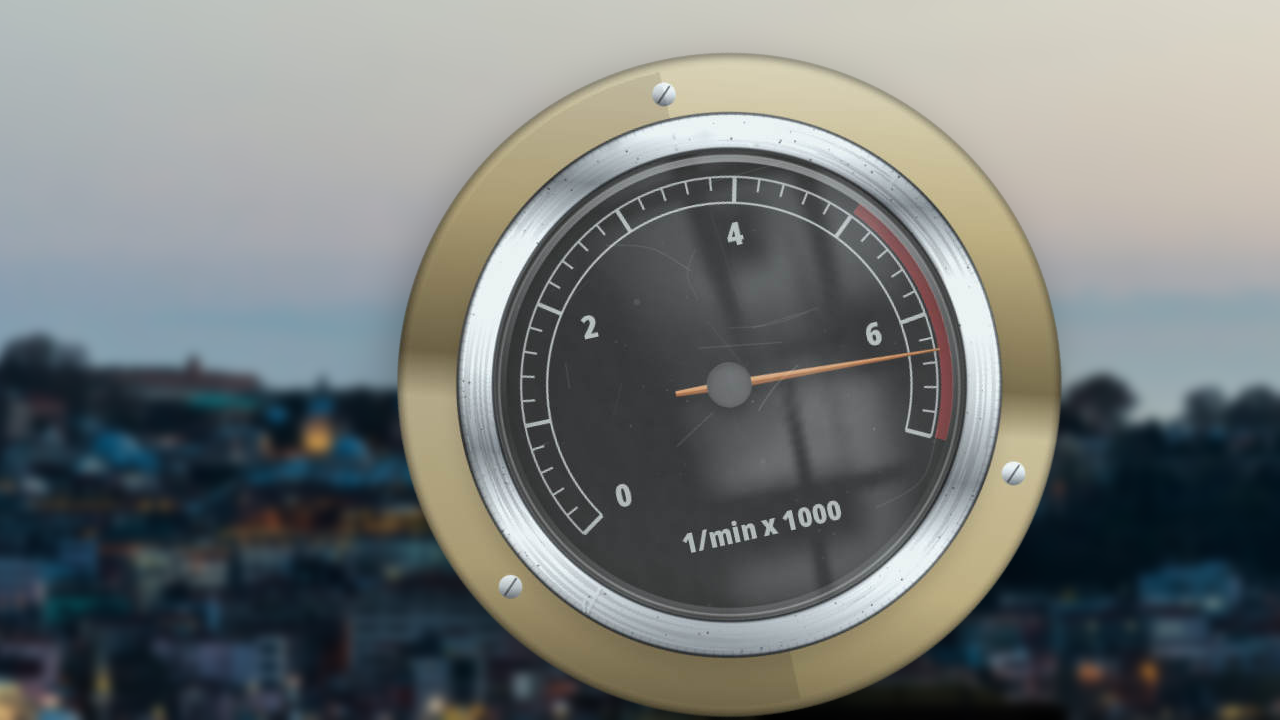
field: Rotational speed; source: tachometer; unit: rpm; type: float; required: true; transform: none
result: 6300 rpm
